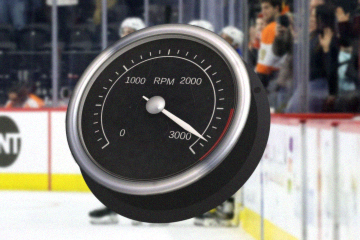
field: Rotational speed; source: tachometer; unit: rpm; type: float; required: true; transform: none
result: 2850 rpm
